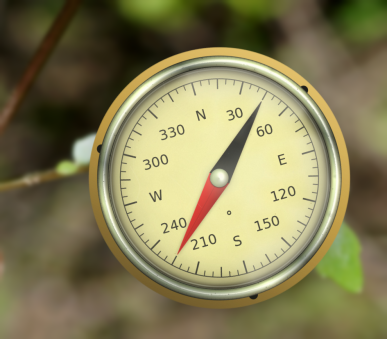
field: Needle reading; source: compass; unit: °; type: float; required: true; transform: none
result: 225 °
